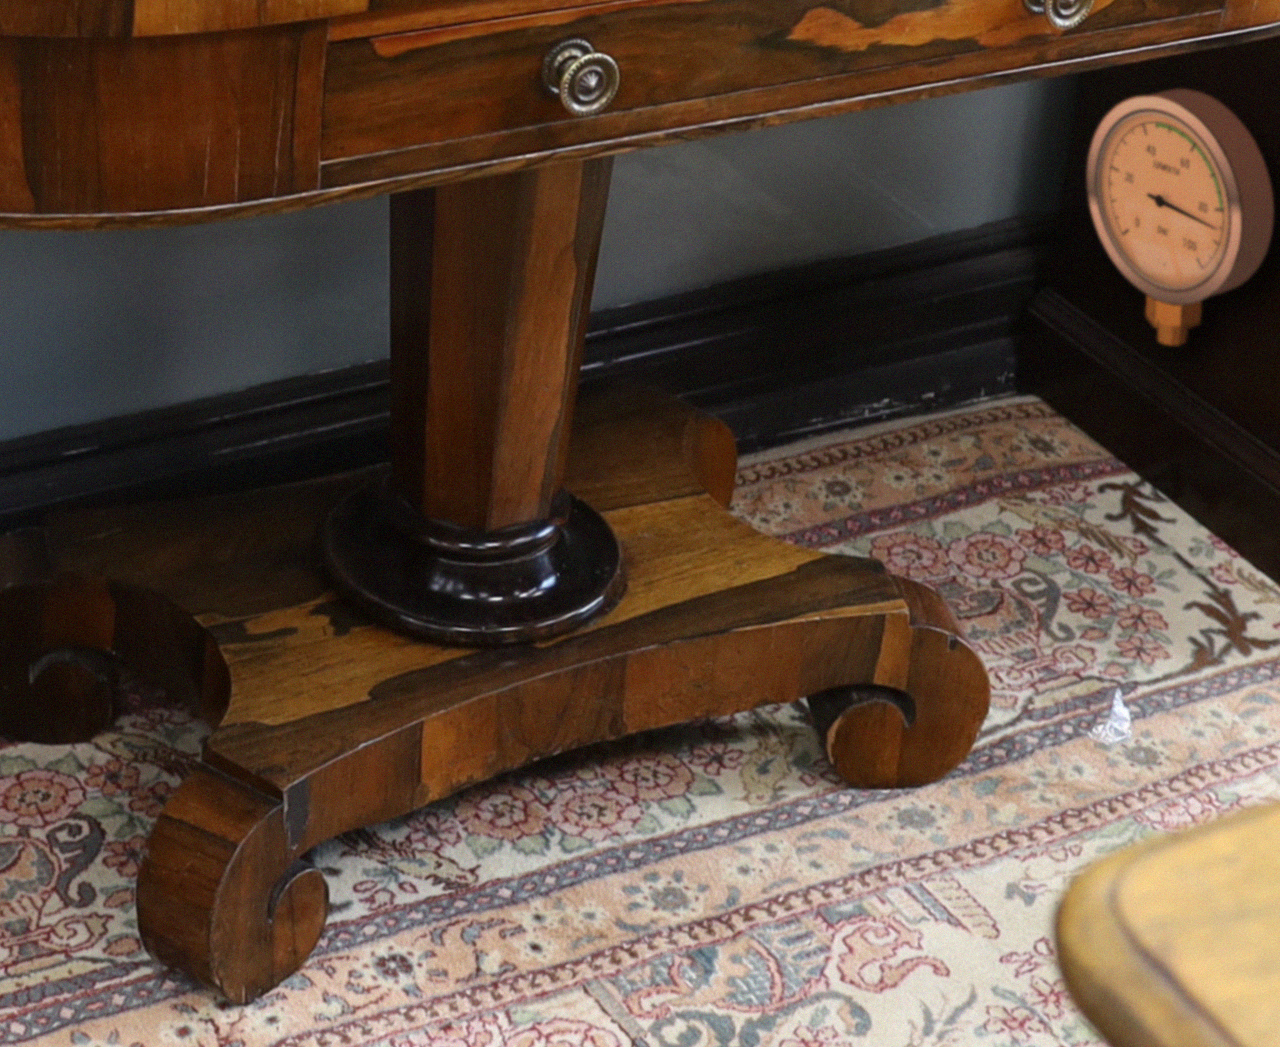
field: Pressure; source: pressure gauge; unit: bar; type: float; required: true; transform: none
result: 85 bar
